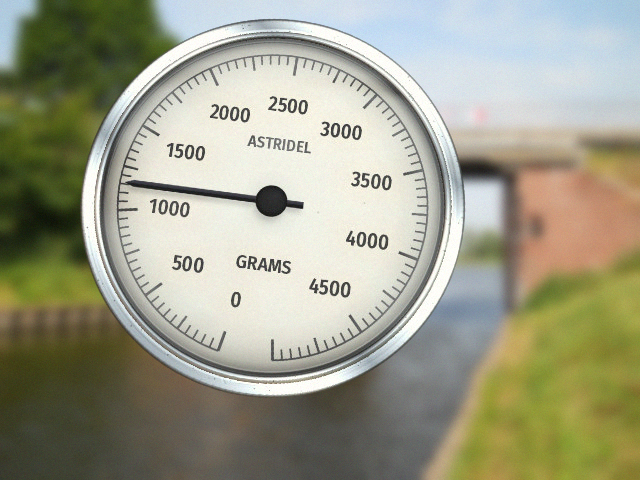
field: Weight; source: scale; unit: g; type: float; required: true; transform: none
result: 1150 g
